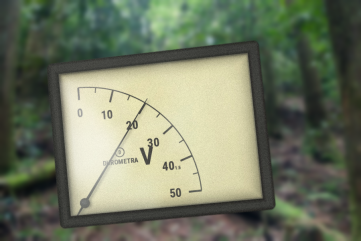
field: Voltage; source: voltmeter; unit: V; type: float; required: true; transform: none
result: 20 V
